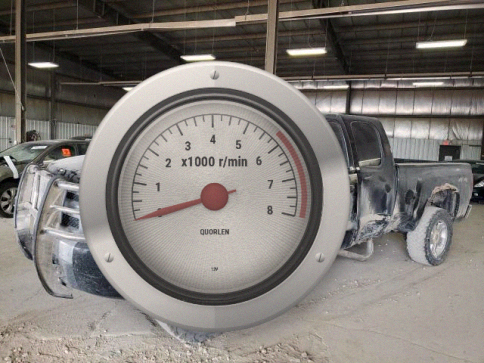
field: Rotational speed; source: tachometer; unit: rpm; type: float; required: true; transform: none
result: 0 rpm
